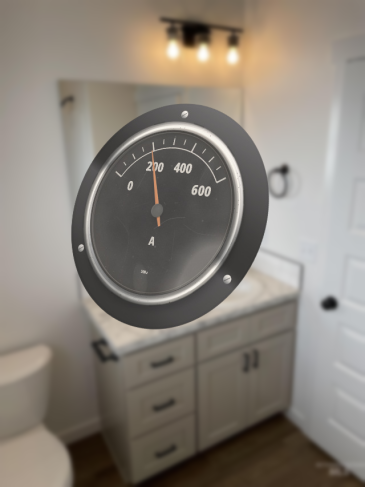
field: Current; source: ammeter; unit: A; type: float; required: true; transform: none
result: 200 A
